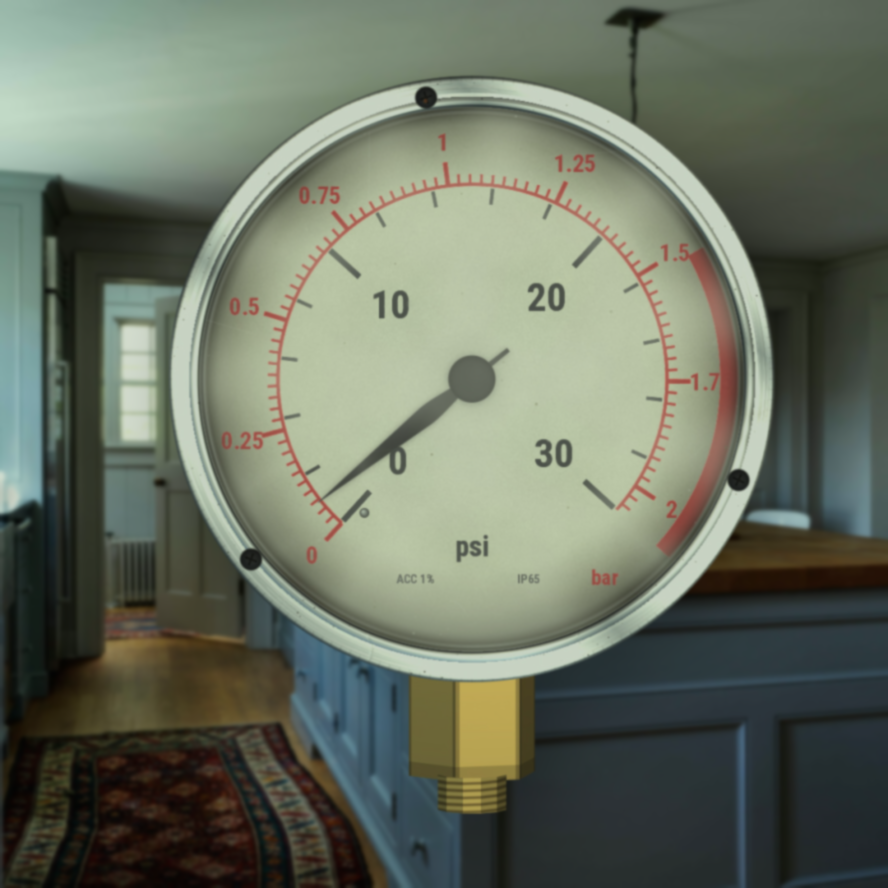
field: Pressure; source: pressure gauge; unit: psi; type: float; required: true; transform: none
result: 1 psi
